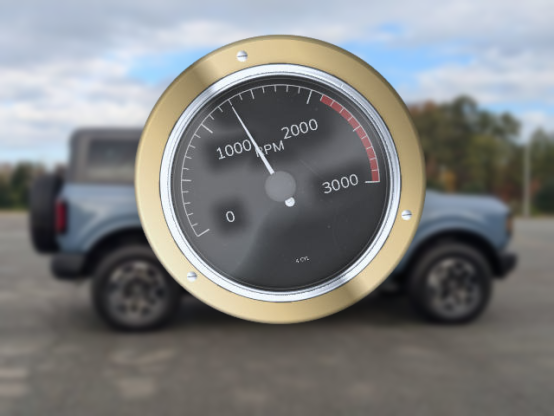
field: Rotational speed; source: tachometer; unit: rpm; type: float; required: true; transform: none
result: 1300 rpm
